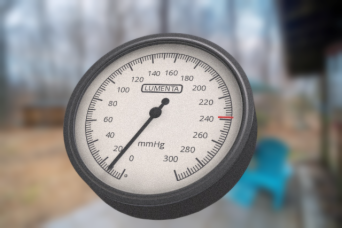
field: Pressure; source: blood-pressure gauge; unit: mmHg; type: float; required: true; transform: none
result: 10 mmHg
